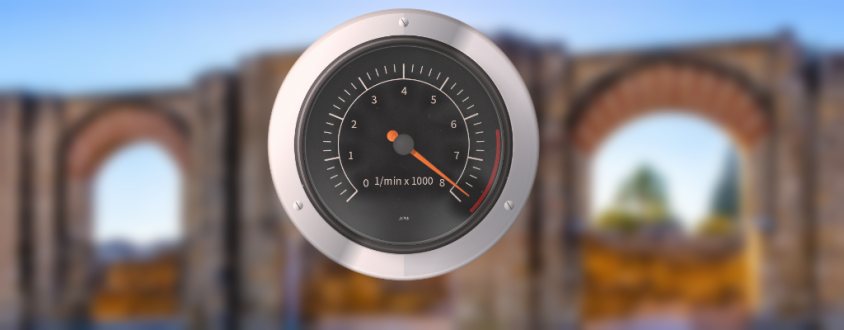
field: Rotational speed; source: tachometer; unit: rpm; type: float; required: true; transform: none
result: 7800 rpm
